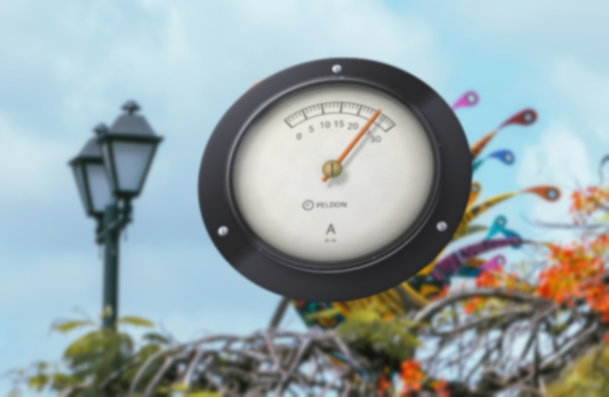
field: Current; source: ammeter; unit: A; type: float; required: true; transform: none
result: 25 A
